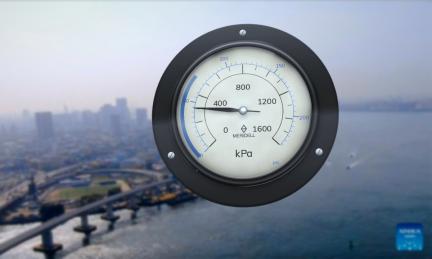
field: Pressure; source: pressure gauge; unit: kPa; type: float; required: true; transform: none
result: 300 kPa
